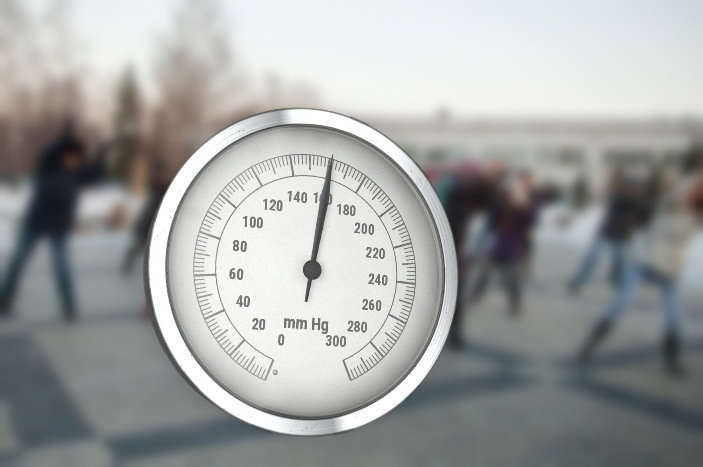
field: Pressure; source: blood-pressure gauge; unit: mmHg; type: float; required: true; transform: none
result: 160 mmHg
